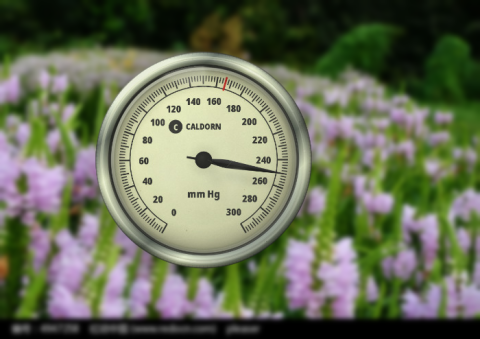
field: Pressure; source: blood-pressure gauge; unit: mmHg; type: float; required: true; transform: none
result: 250 mmHg
